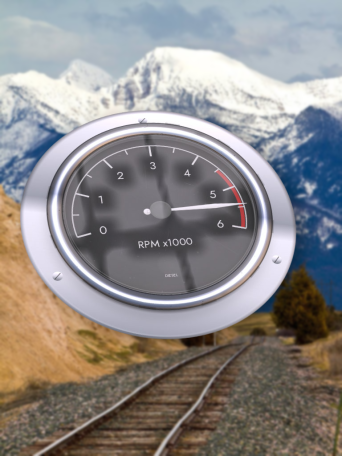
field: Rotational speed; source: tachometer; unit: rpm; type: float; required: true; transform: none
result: 5500 rpm
